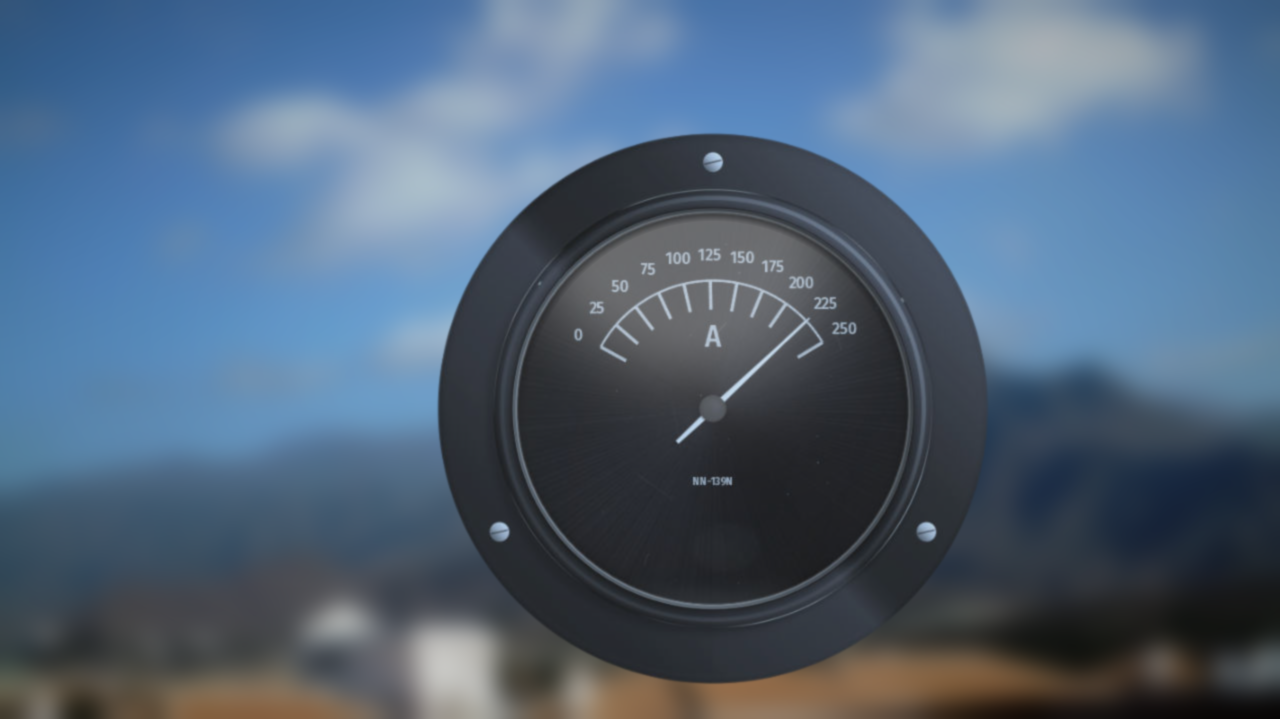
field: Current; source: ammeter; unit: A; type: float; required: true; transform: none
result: 225 A
